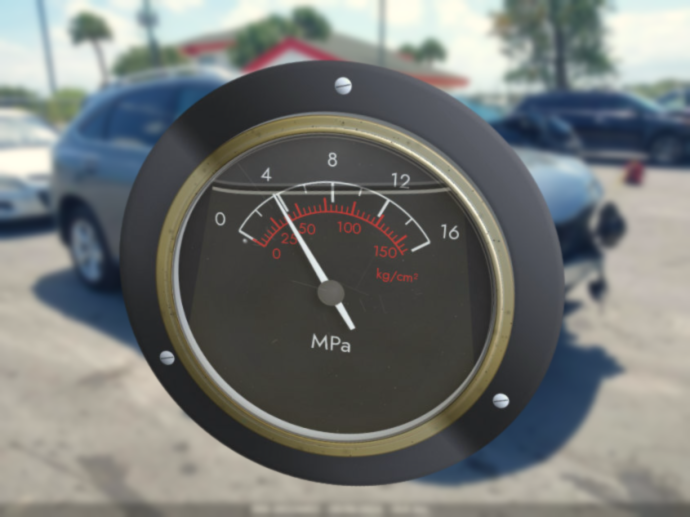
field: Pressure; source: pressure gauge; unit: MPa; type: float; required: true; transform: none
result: 4 MPa
